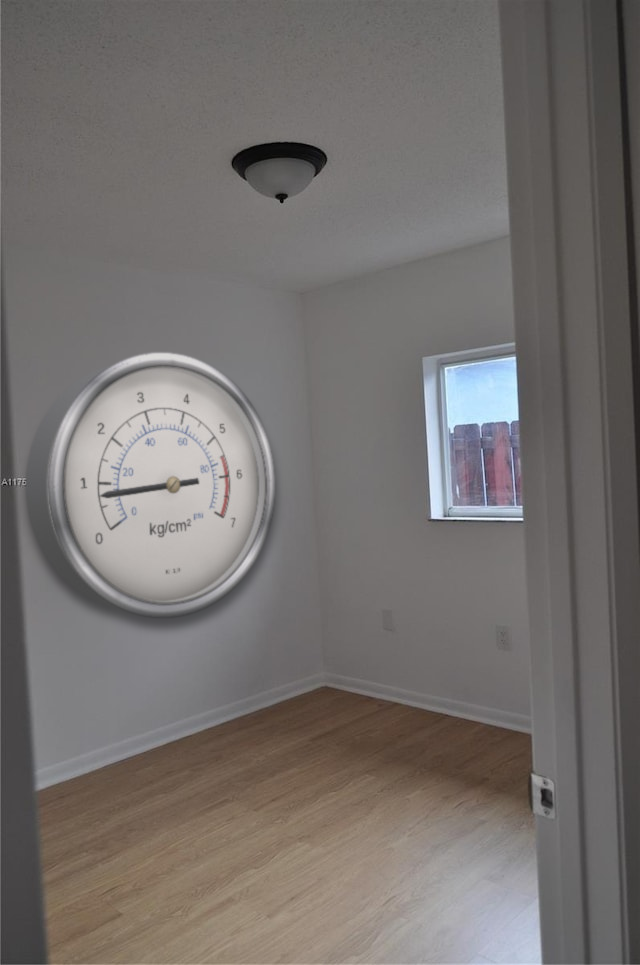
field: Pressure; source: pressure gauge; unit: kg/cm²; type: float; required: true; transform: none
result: 0.75 kg/cm²
